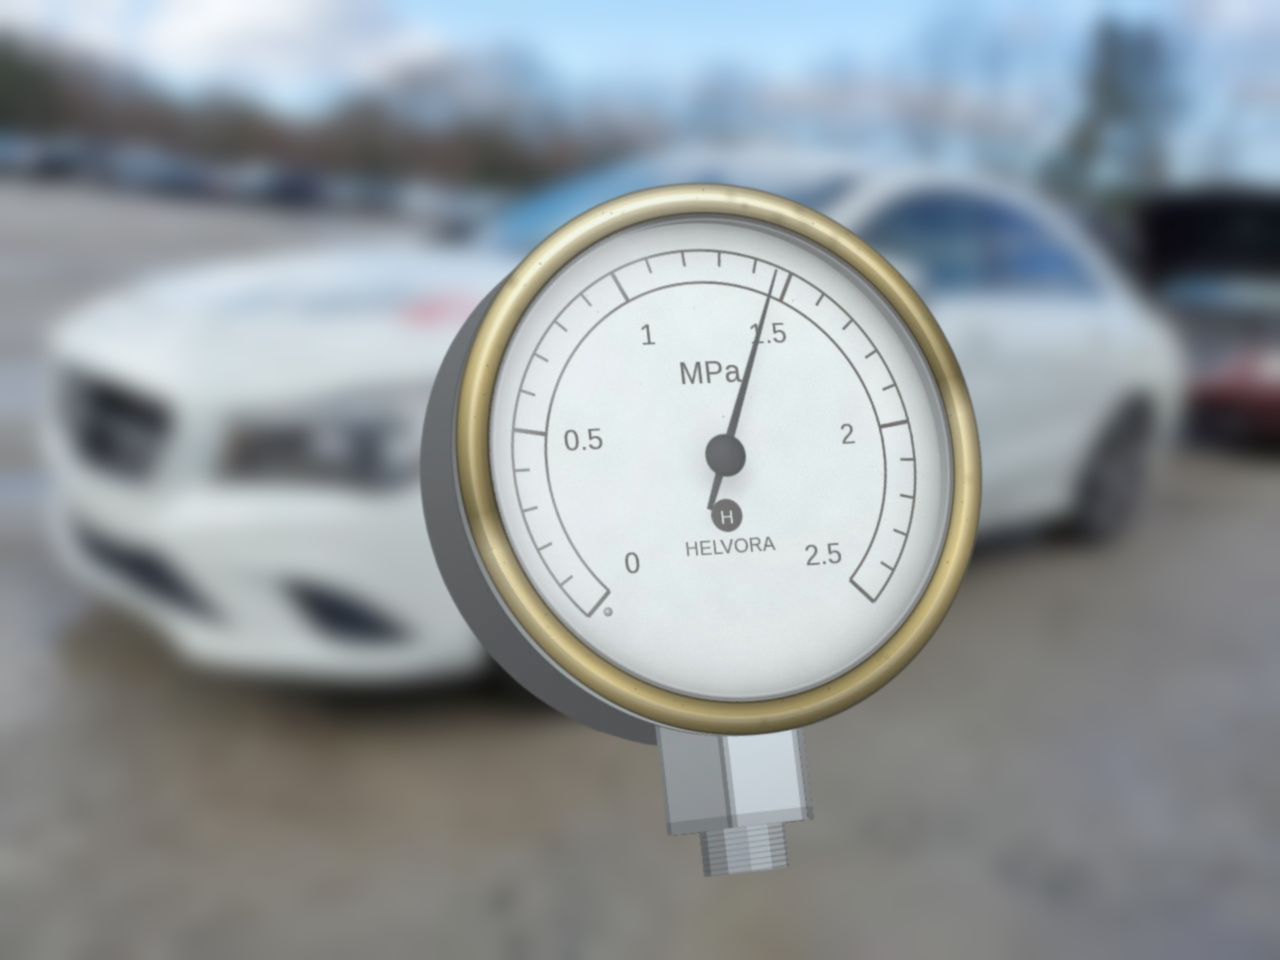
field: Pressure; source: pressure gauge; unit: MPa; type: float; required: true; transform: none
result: 1.45 MPa
